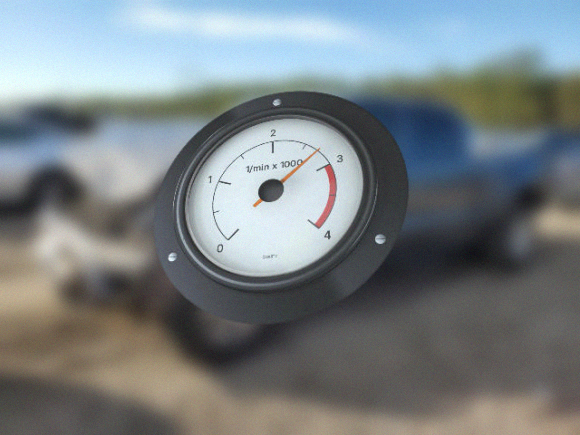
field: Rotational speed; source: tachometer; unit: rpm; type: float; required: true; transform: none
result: 2750 rpm
